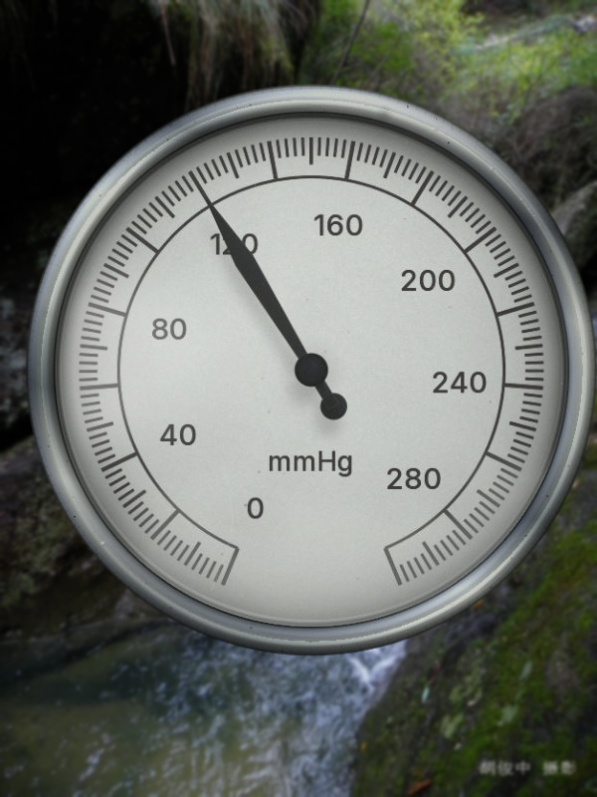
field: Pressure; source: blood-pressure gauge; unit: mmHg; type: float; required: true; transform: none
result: 120 mmHg
